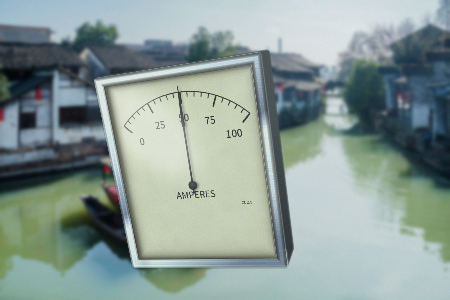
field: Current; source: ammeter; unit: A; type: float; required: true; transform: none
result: 50 A
